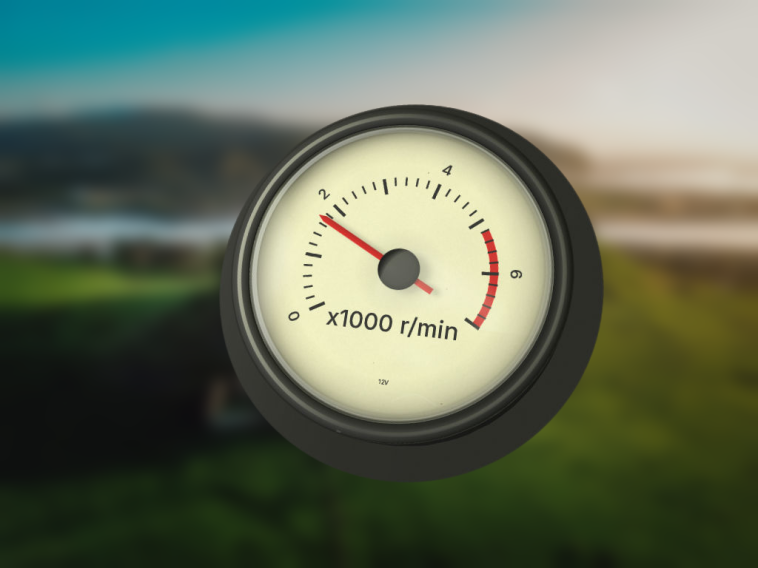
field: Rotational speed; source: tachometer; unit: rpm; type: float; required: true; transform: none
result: 1700 rpm
